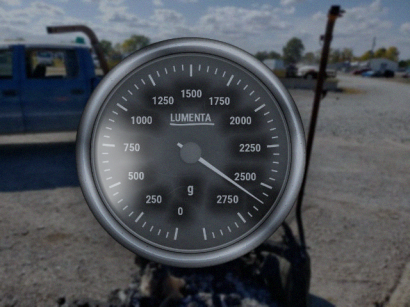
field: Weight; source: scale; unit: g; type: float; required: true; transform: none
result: 2600 g
